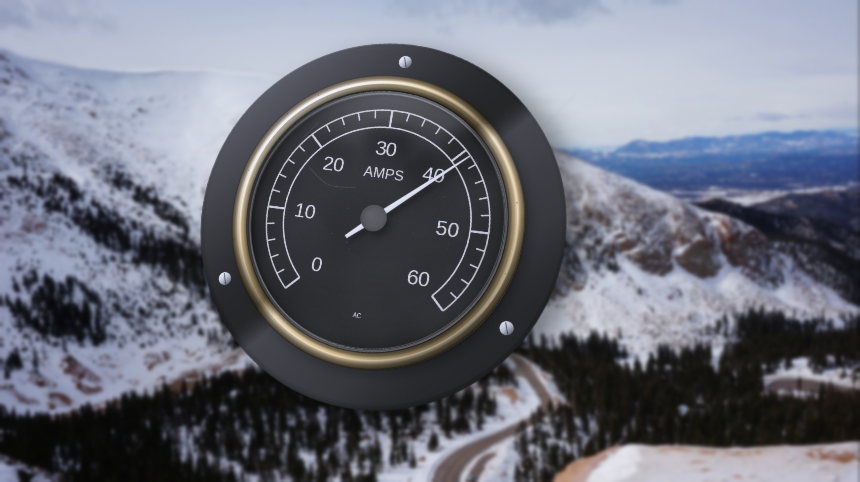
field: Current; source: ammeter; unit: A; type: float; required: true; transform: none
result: 41 A
